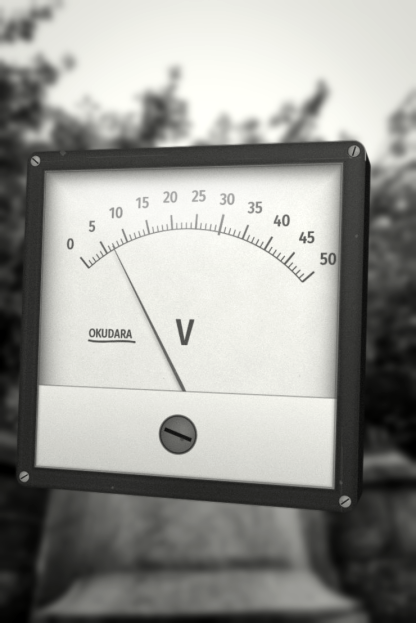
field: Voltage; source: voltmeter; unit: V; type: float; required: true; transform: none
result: 7 V
